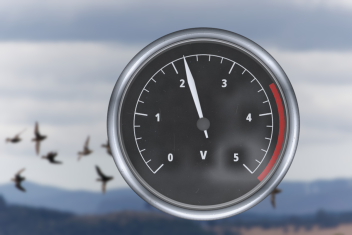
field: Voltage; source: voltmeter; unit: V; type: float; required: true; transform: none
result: 2.2 V
